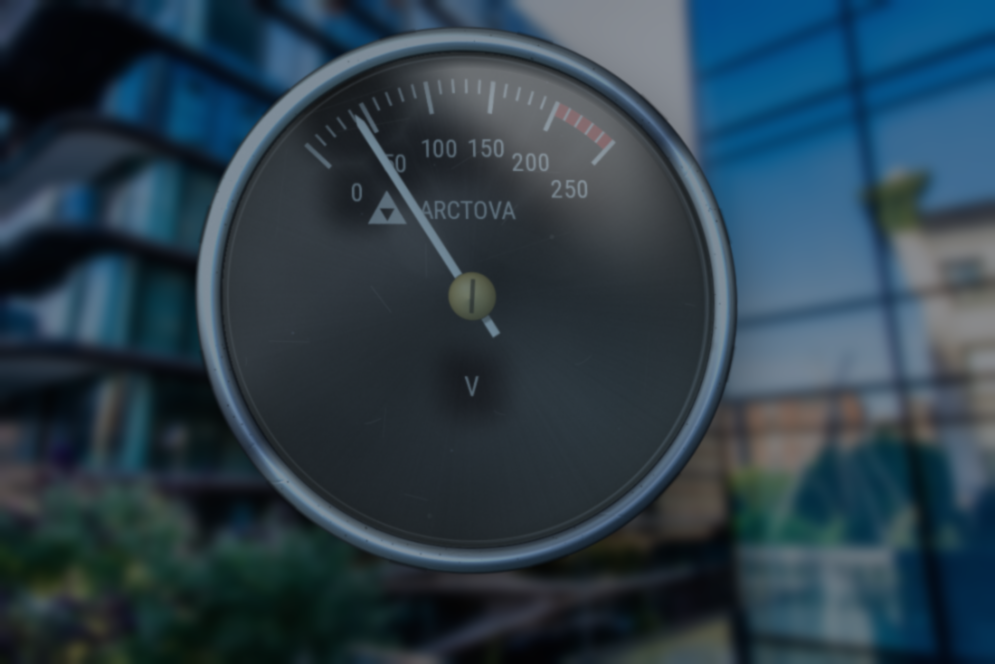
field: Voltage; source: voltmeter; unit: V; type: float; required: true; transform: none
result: 40 V
